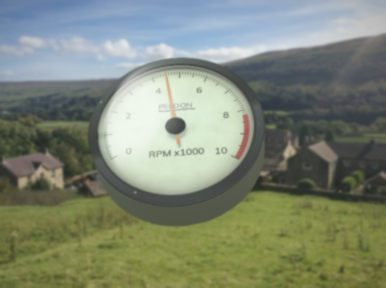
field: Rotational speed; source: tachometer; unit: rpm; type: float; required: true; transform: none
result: 4500 rpm
